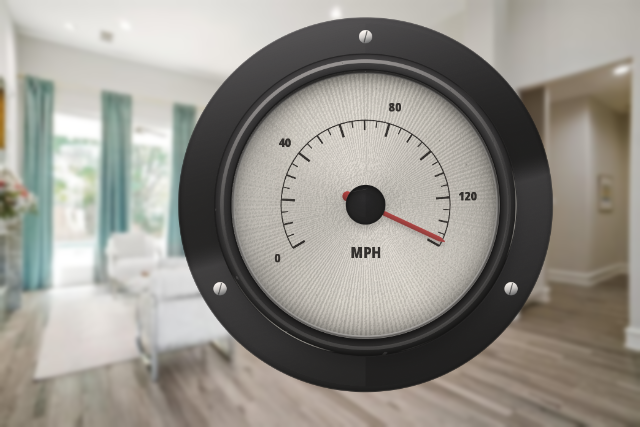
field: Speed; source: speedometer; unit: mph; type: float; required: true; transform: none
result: 137.5 mph
